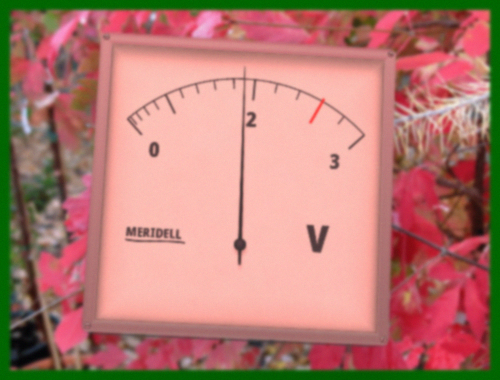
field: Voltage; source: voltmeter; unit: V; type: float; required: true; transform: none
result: 1.9 V
